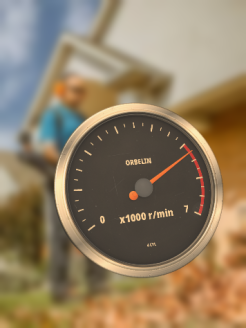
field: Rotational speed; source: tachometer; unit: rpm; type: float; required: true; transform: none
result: 5250 rpm
